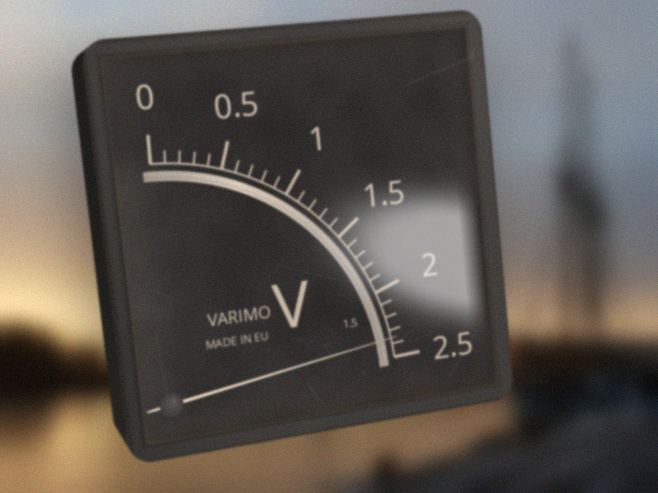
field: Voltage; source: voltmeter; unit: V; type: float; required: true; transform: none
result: 2.35 V
